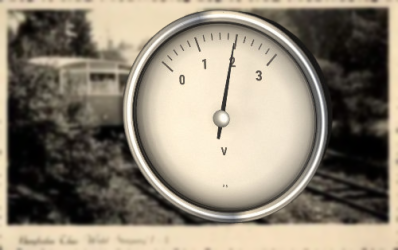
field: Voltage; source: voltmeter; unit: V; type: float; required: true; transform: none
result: 2 V
